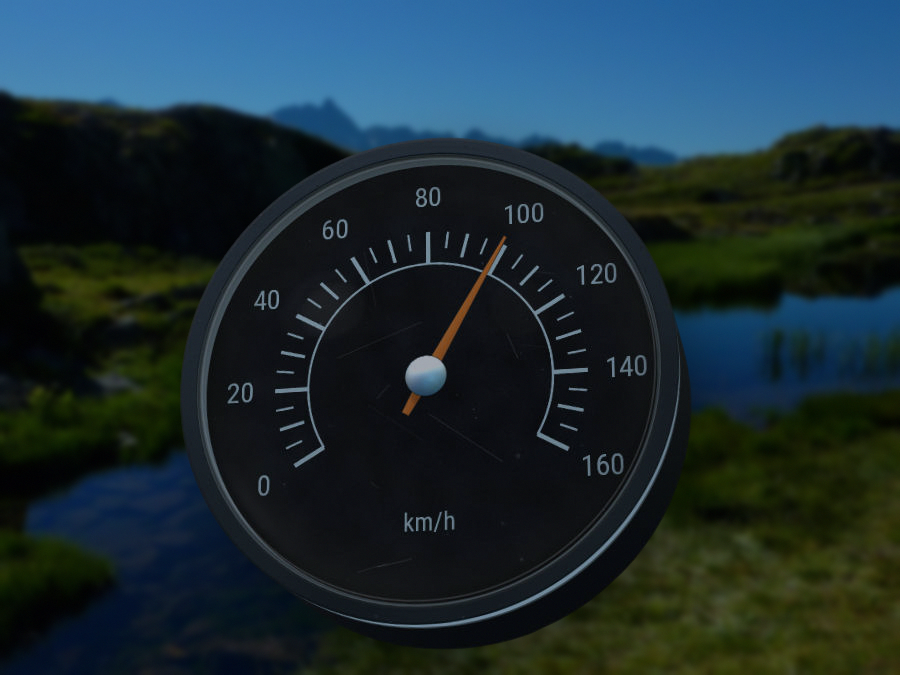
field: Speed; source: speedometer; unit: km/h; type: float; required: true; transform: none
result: 100 km/h
